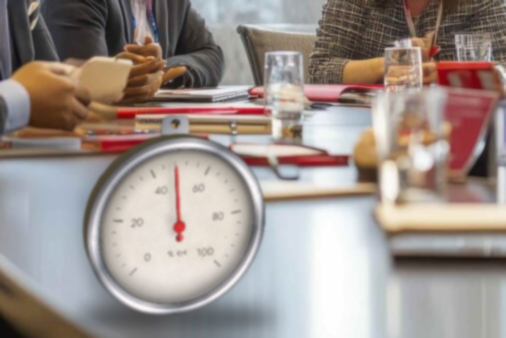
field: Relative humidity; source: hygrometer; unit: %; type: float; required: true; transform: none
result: 48 %
